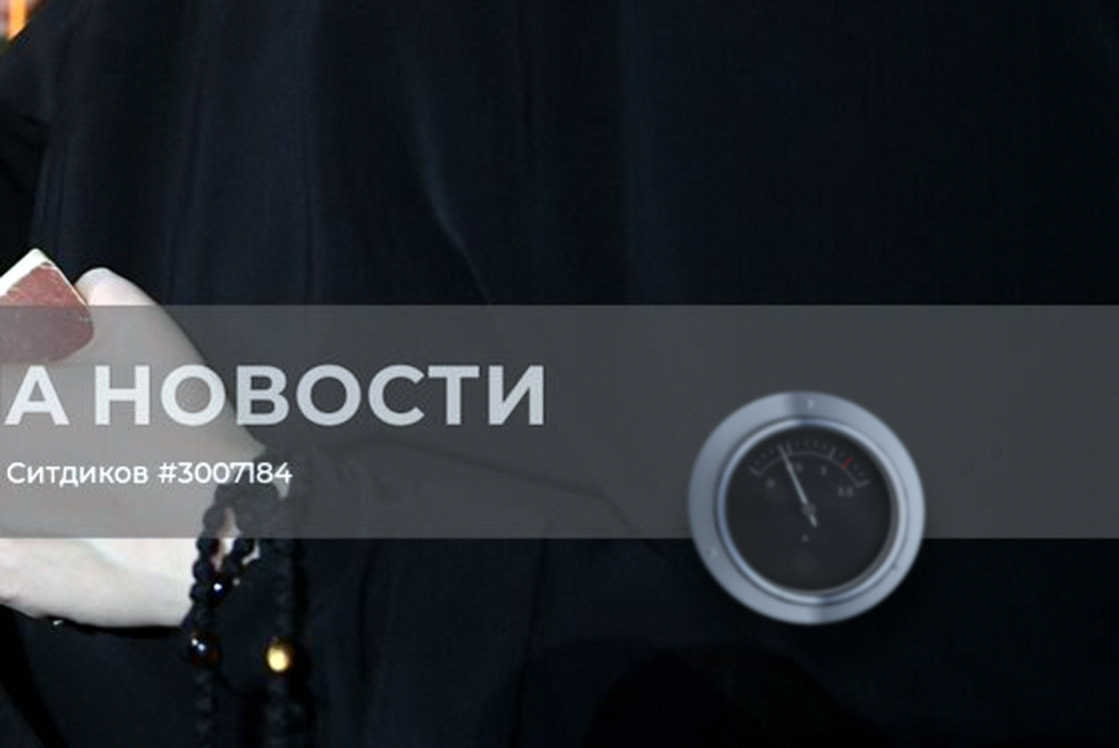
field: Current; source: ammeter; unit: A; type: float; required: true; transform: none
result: 0.4 A
